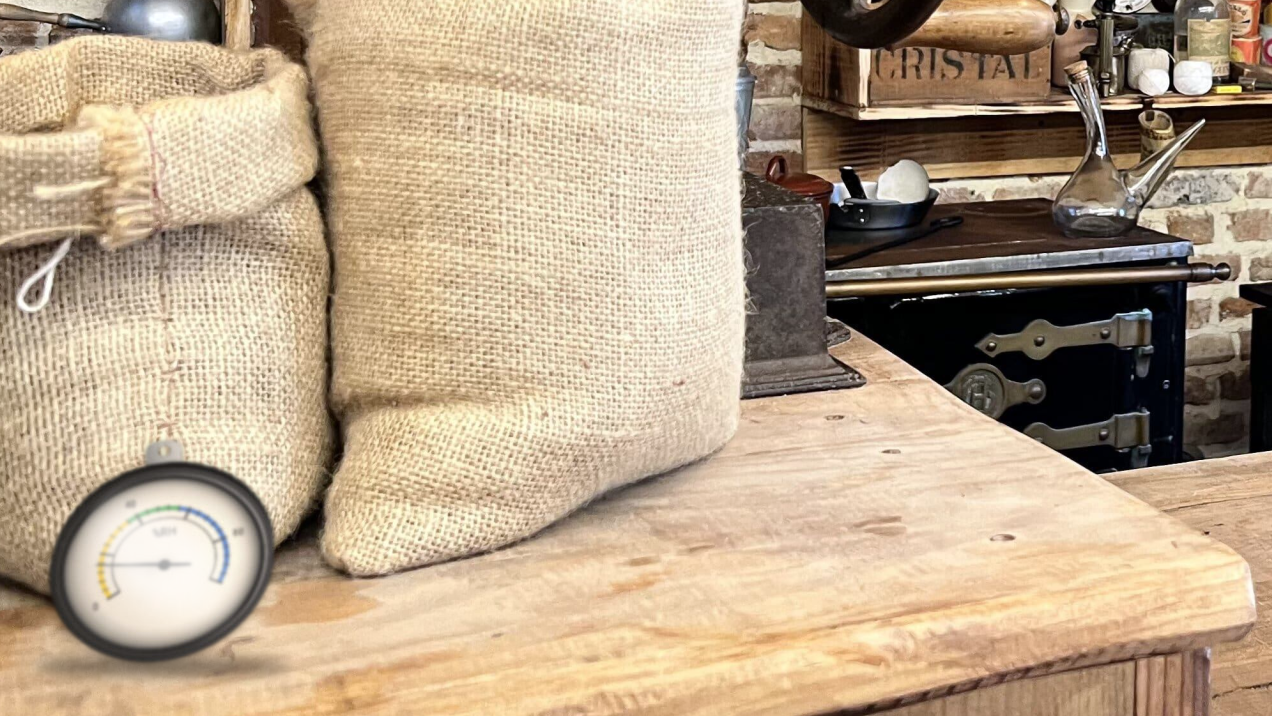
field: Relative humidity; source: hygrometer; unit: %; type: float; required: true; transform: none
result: 16 %
